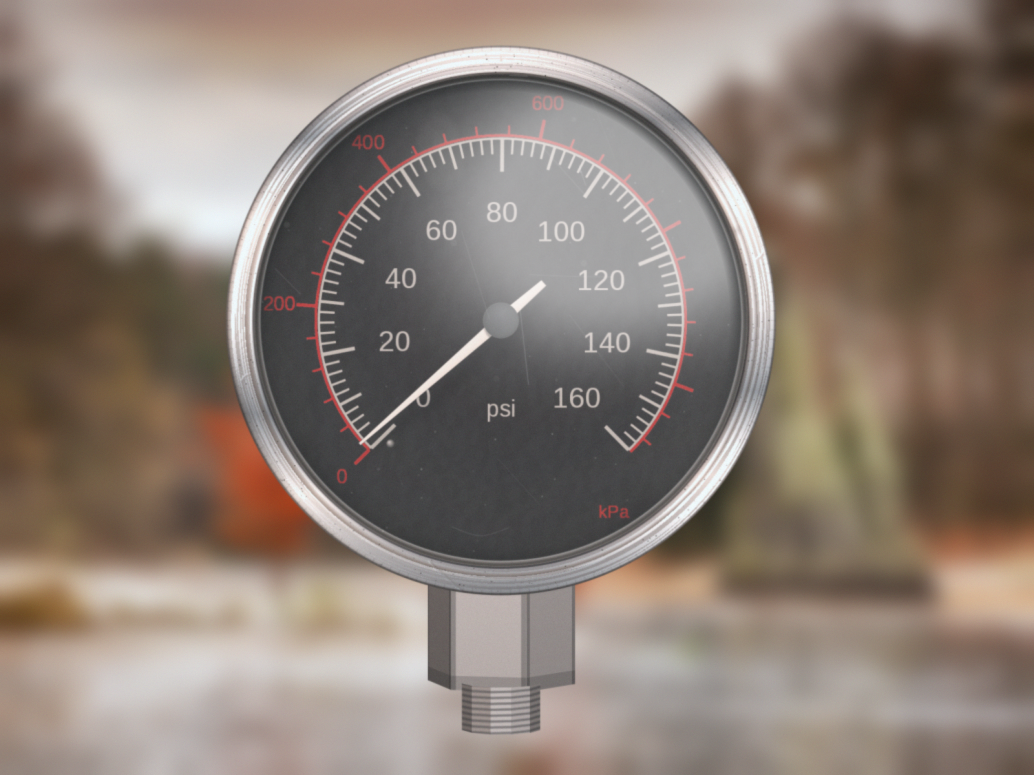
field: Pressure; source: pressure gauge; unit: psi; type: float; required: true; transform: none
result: 2 psi
